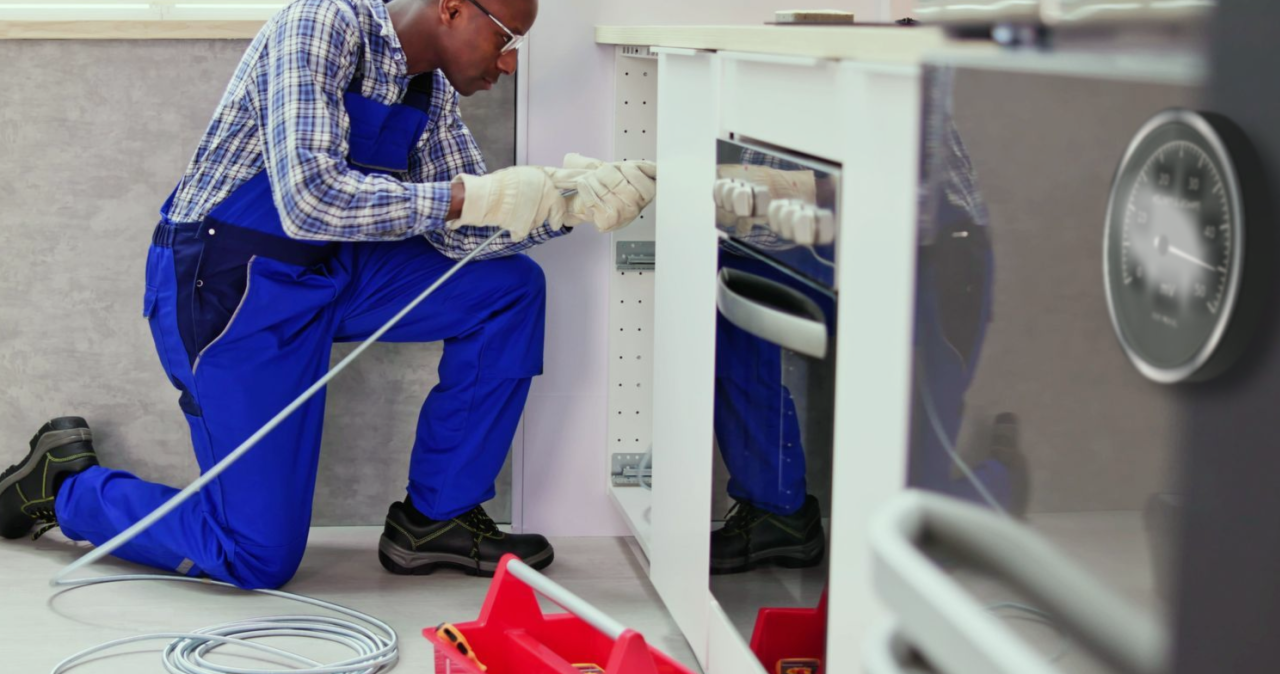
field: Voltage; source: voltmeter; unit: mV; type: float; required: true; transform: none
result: 45 mV
